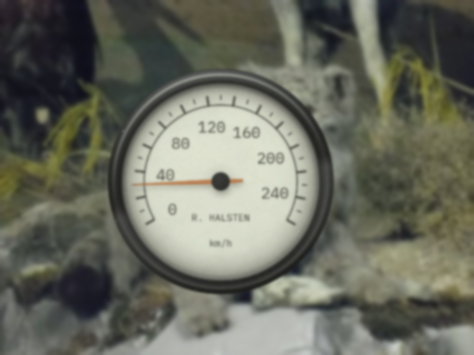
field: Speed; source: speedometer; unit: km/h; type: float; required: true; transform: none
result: 30 km/h
